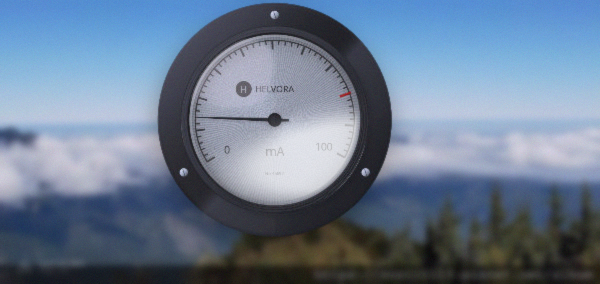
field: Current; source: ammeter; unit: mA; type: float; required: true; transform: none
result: 14 mA
